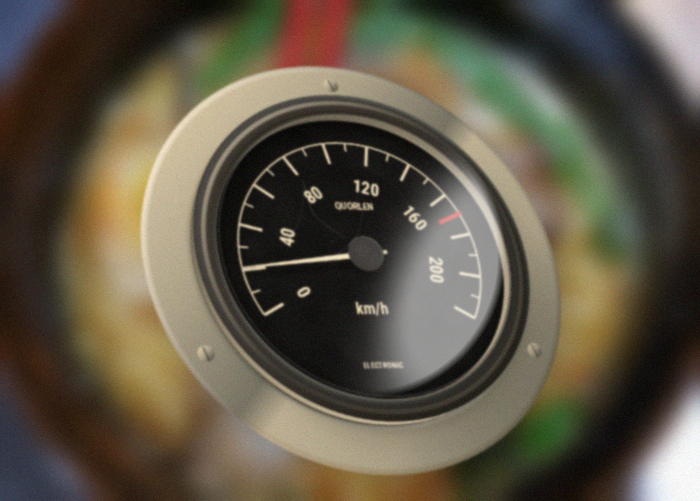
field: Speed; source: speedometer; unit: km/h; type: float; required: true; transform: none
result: 20 km/h
